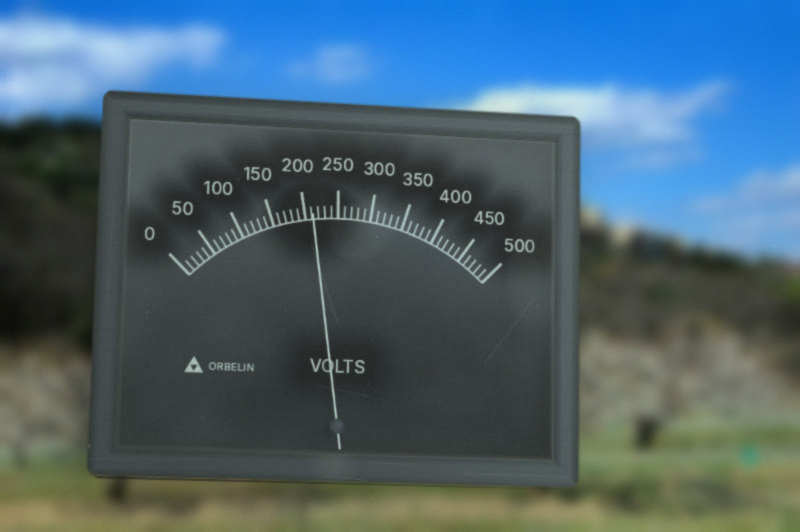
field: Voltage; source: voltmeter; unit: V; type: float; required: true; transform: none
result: 210 V
